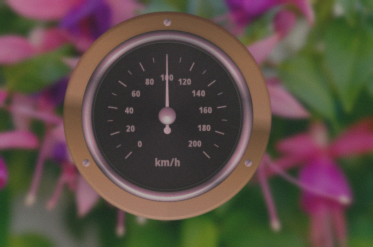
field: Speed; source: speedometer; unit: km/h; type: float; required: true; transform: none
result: 100 km/h
